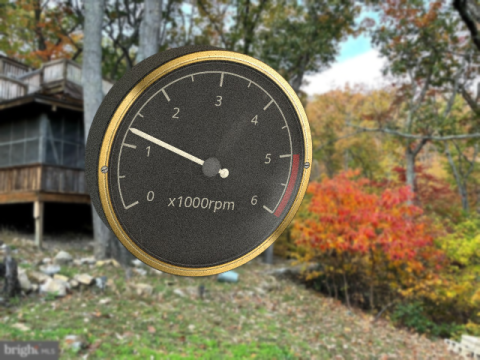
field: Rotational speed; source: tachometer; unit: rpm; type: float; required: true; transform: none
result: 1250 rpm
